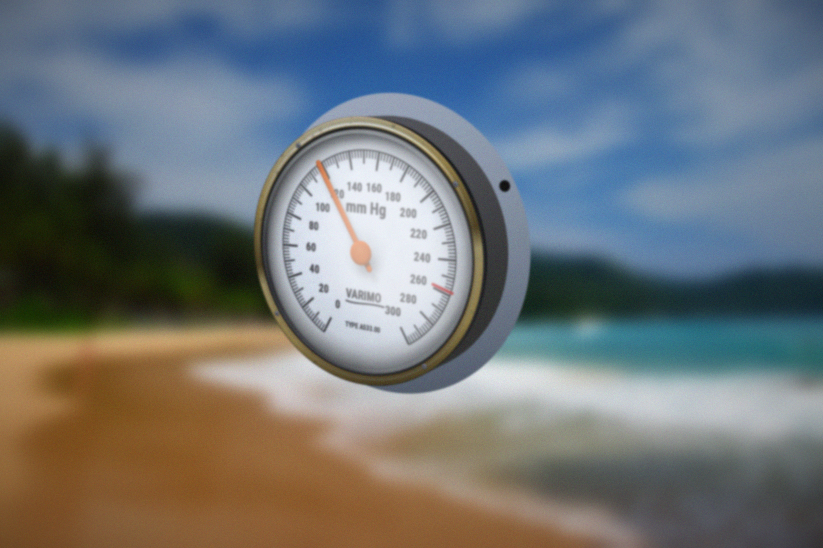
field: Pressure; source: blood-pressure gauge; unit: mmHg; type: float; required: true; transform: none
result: 120 mmHg
